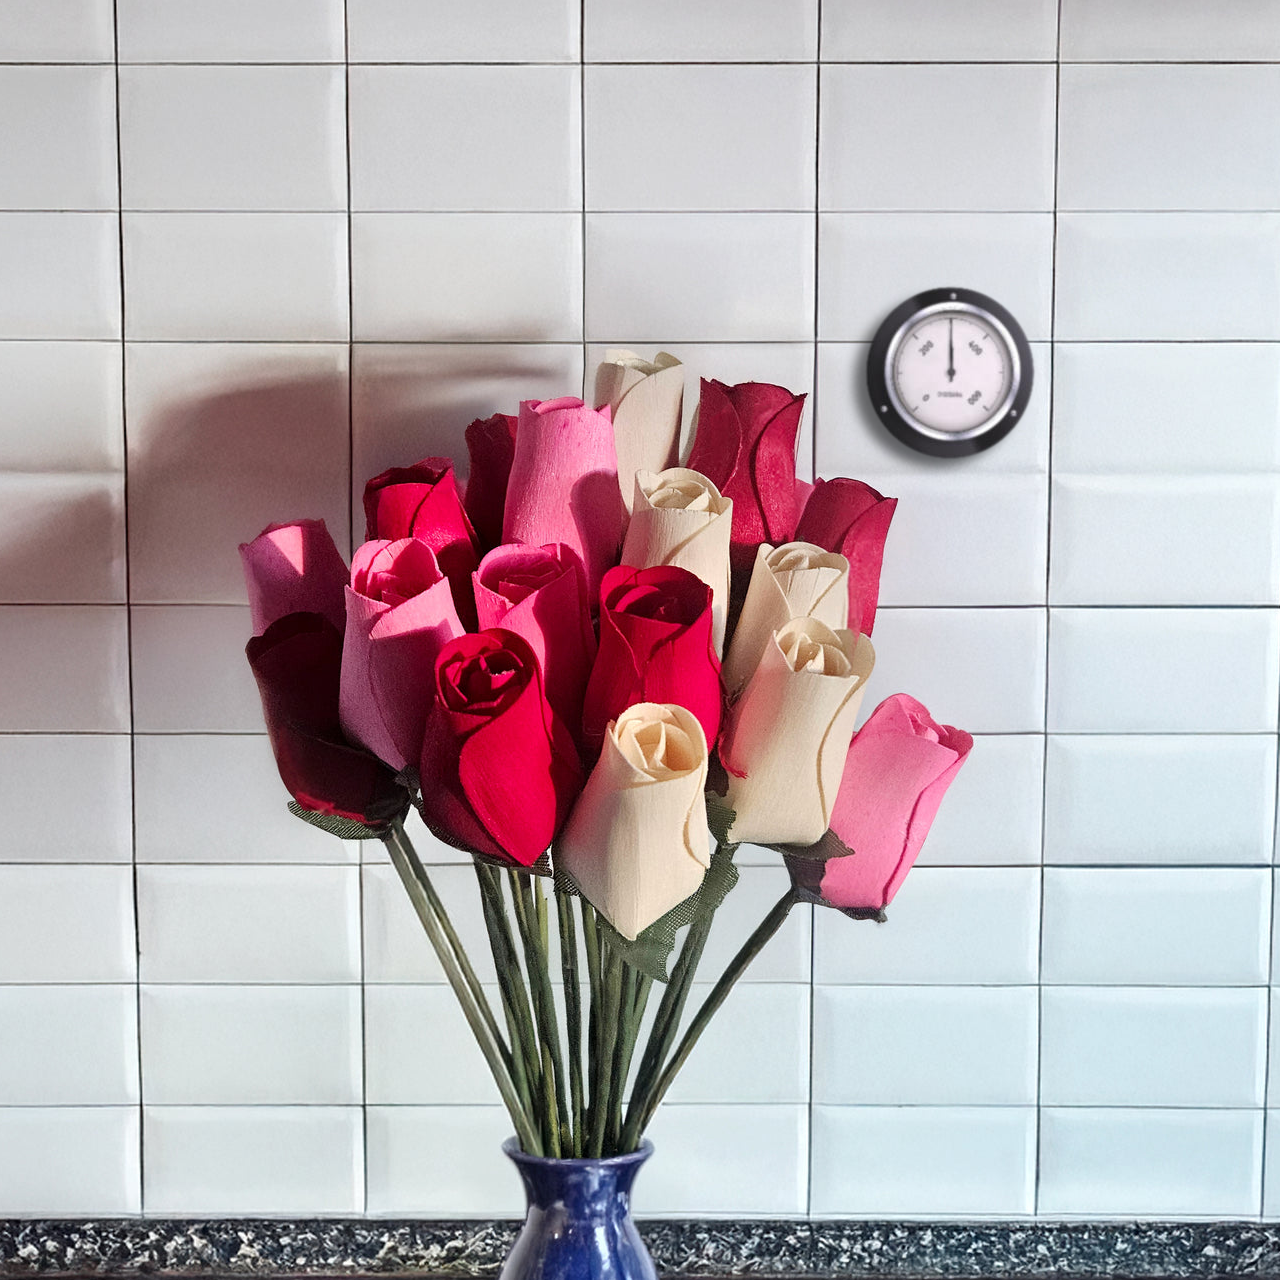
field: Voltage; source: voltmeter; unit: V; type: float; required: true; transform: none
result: 300 V
